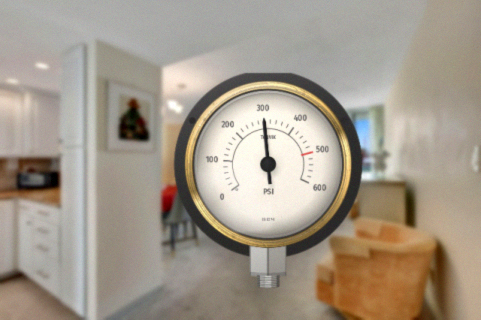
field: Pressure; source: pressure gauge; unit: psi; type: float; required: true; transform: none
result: 300 psi
